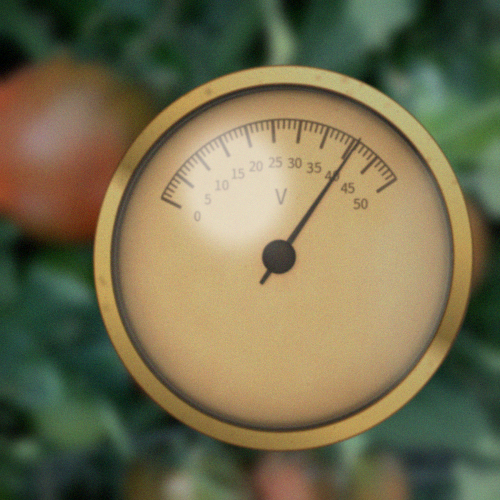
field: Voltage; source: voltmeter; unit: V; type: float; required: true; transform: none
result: 41 V
